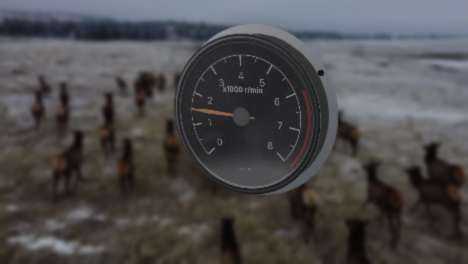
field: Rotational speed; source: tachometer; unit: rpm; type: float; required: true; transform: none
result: 1500 rpm
